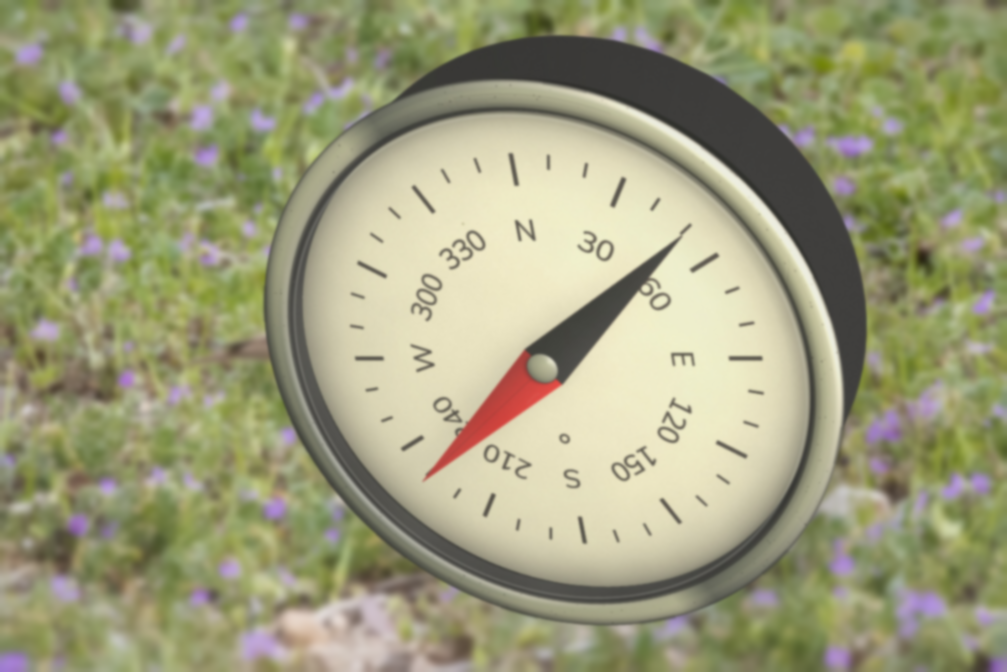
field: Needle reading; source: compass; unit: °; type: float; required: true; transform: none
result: 230 °
